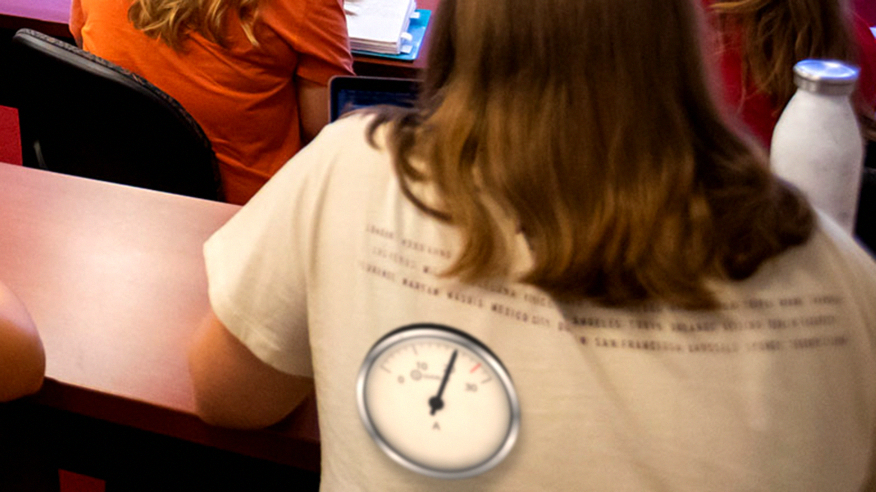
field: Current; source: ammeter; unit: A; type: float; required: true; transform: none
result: 20 A
